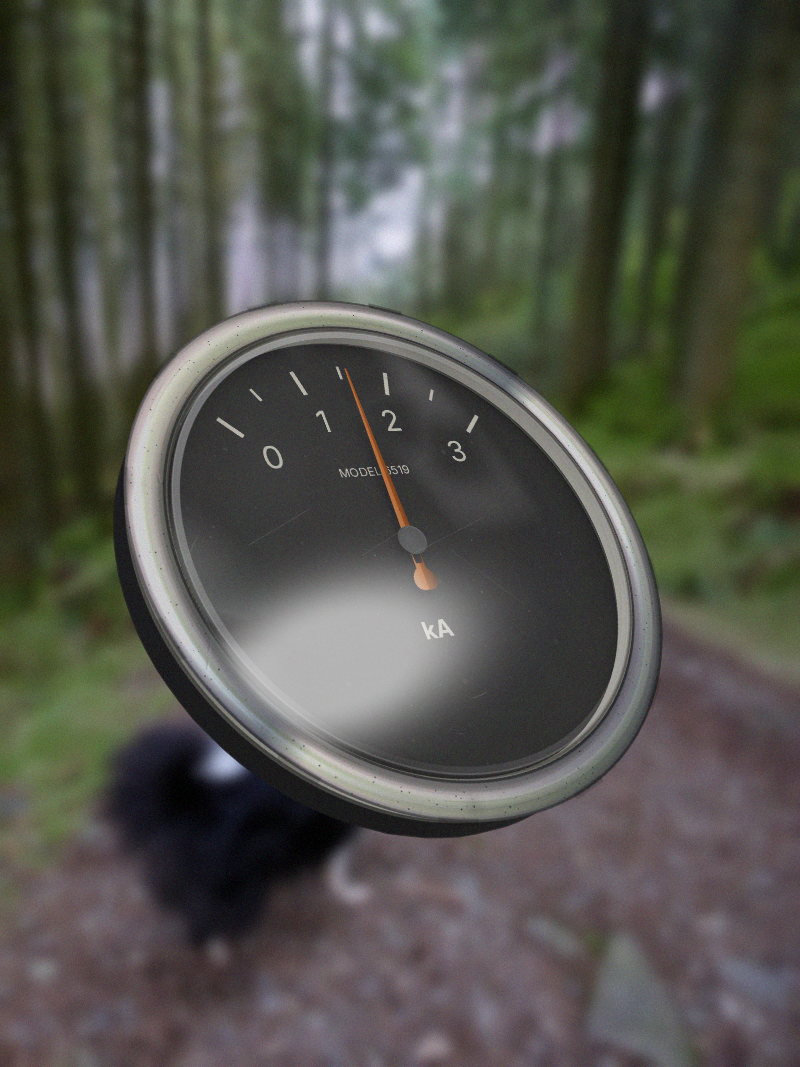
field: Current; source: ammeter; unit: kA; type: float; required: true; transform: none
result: 1.5 kA
